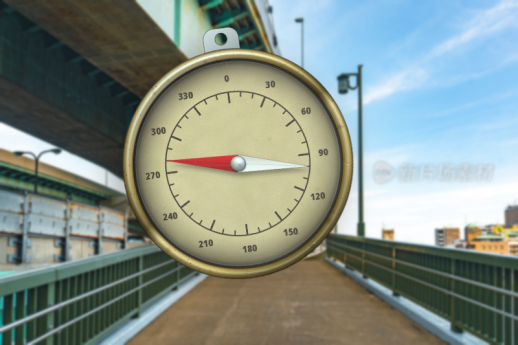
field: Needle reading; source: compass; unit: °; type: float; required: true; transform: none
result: 280 °
